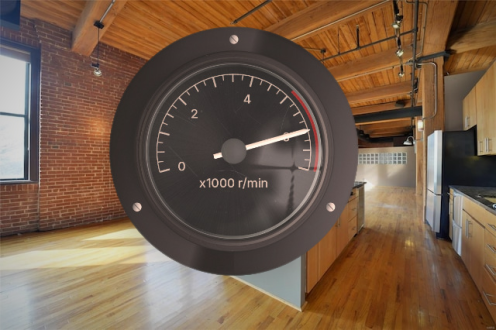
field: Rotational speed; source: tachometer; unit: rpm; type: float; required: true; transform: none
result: 6000 rpm
